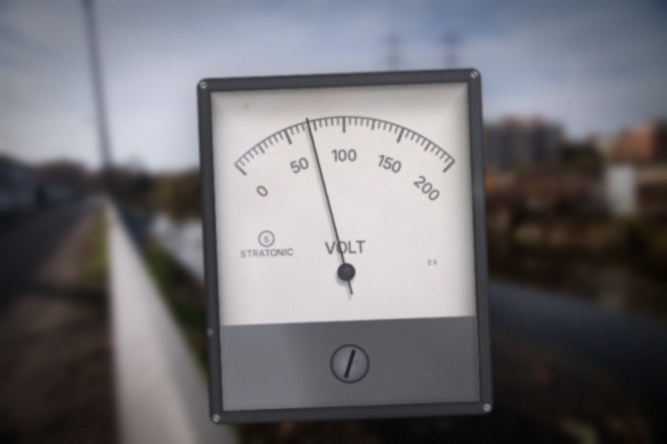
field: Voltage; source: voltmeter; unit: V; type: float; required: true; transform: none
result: 70 V
